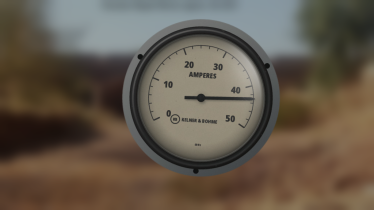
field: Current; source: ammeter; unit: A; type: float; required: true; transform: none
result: 43 A
